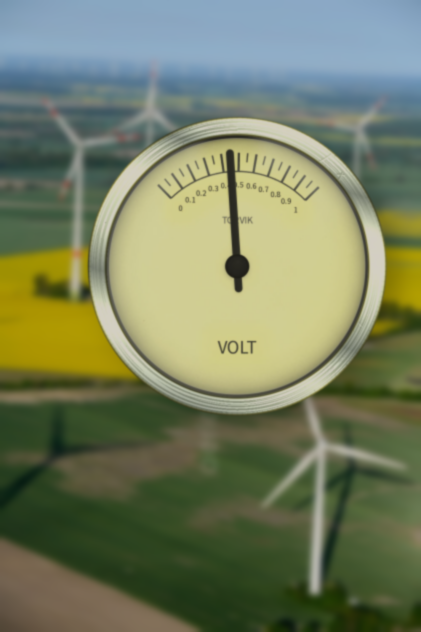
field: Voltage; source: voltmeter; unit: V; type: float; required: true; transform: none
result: 0.45 V
